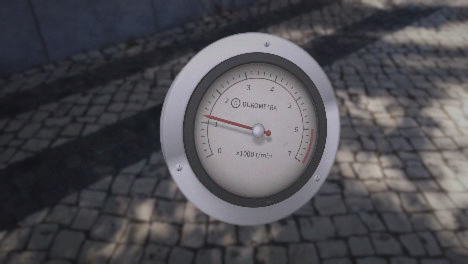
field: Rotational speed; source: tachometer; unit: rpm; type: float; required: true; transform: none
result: 1200 rpm
